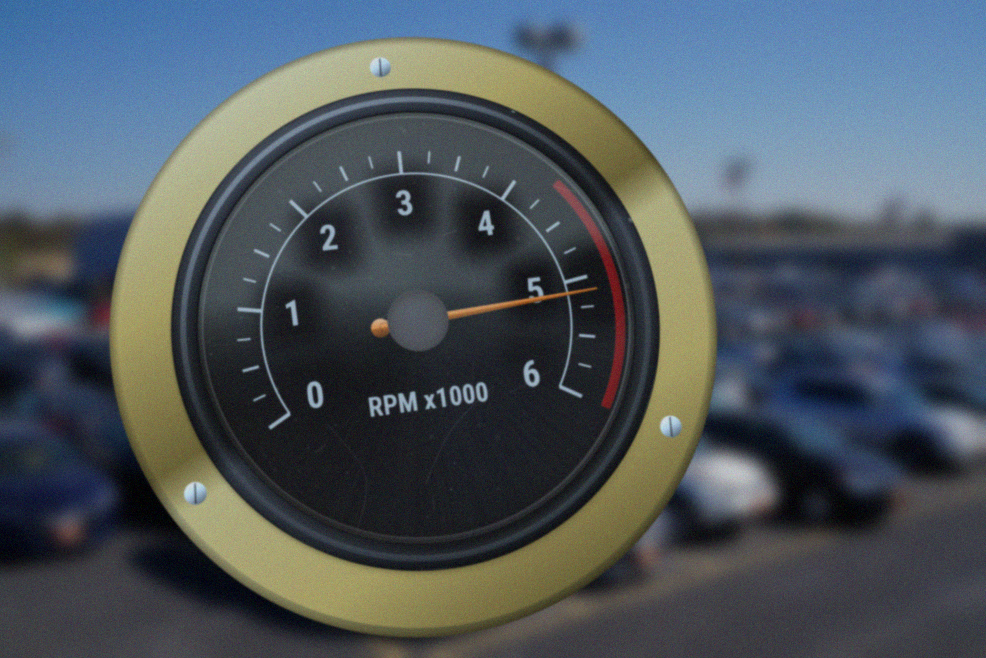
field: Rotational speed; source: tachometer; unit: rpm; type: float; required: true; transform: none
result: 5125 rpm
